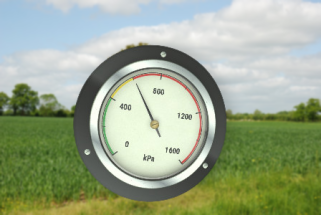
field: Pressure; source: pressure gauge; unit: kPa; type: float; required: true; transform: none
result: 600 kPa
